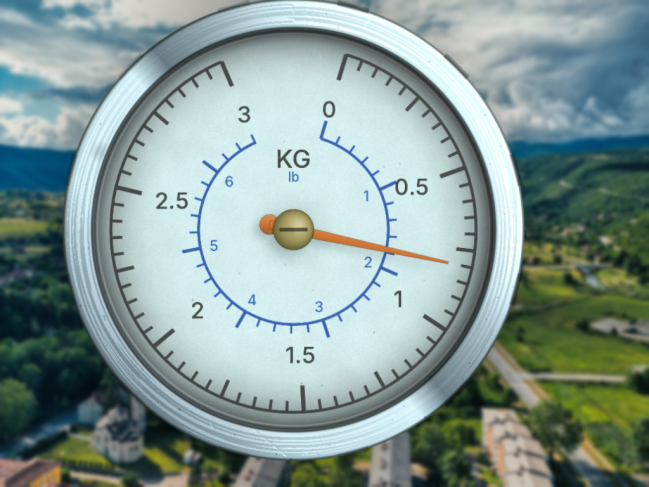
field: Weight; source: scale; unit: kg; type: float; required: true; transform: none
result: 0.8 kg
